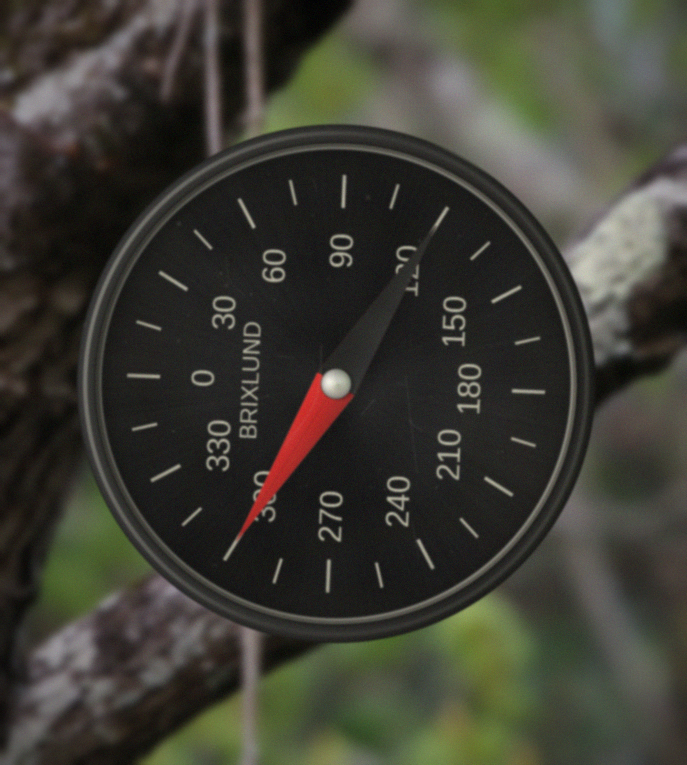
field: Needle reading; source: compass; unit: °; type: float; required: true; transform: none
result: 300 °
